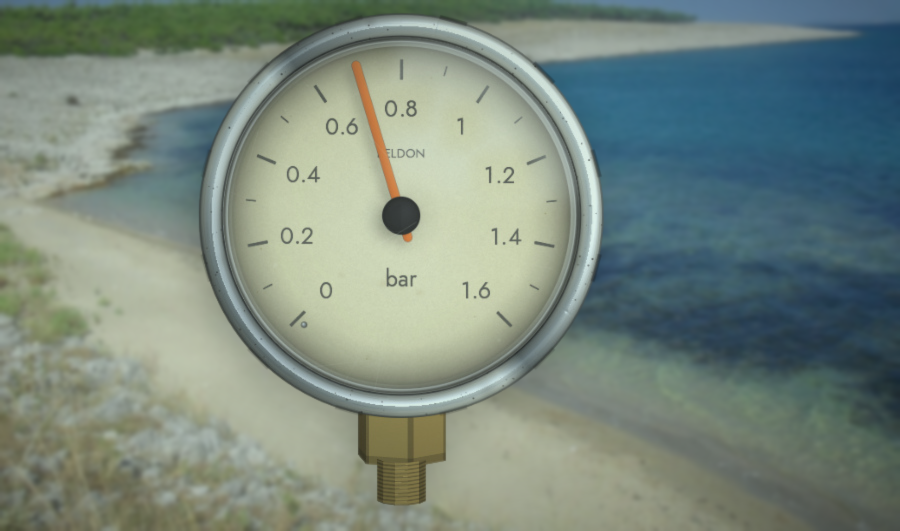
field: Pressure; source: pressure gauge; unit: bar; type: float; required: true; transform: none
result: 0.7 bar
